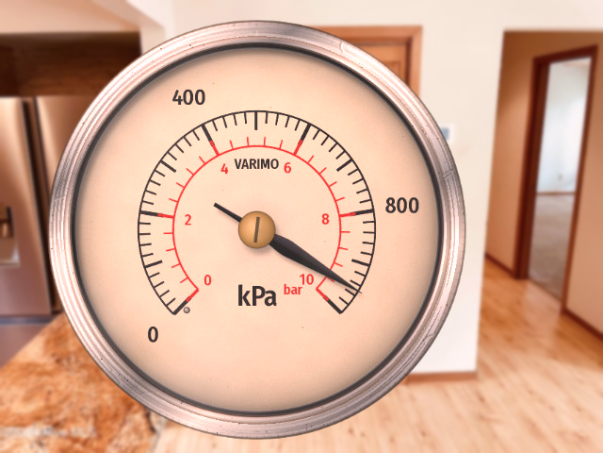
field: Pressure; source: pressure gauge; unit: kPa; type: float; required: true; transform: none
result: 950 kPa
